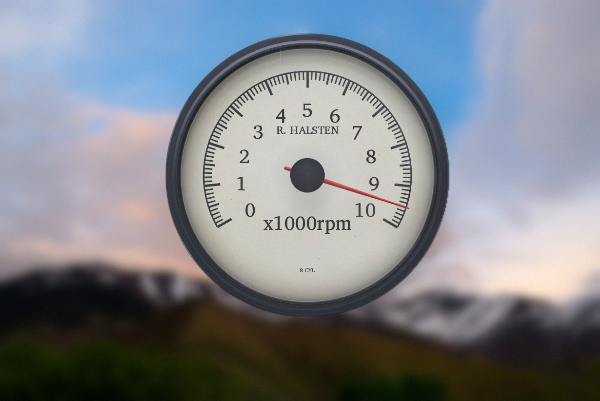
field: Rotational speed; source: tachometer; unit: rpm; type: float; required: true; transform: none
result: 9500 rpm
